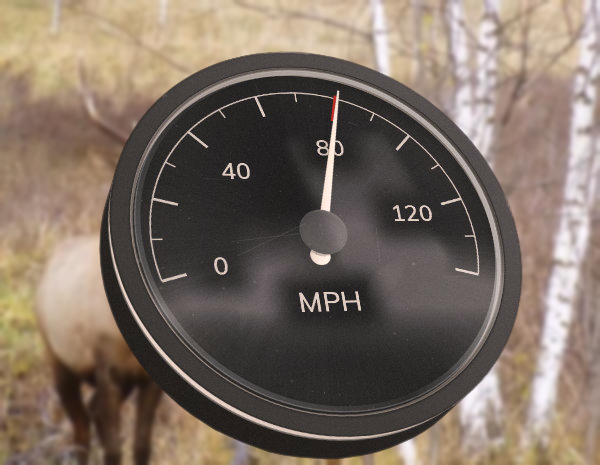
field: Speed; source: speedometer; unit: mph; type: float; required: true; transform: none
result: 80 mph
